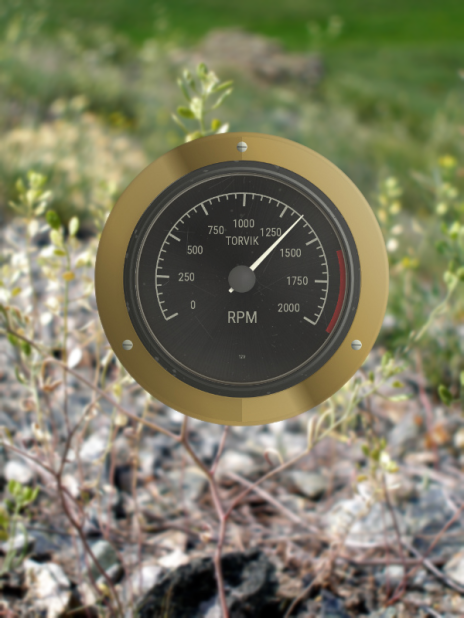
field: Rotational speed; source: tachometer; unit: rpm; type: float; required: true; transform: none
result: 1350 rpm
